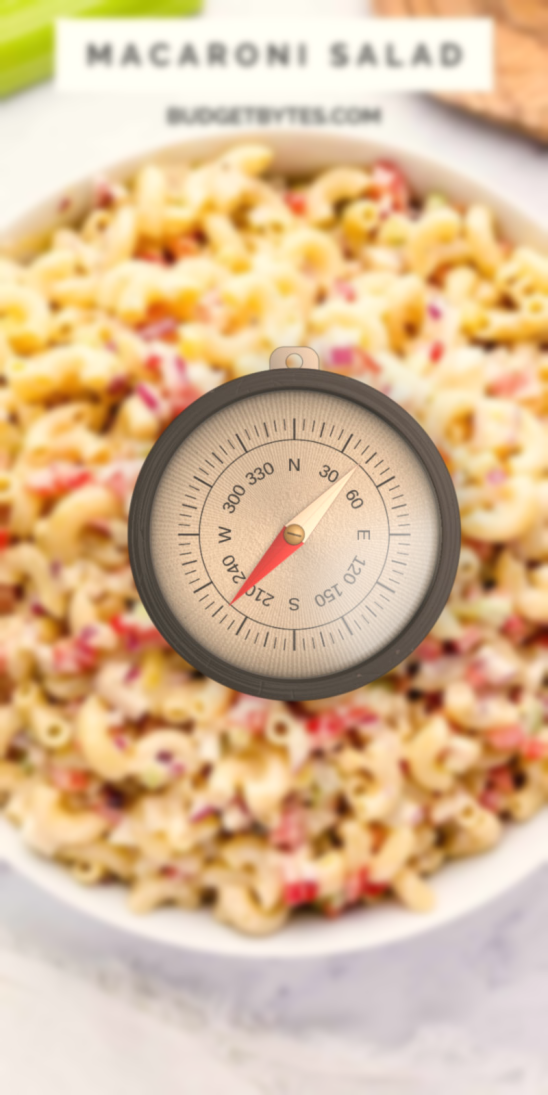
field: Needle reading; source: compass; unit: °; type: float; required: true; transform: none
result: 222.5 °
